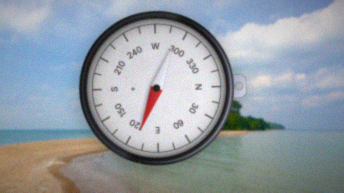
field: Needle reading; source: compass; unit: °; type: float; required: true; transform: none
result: 112.5 °
